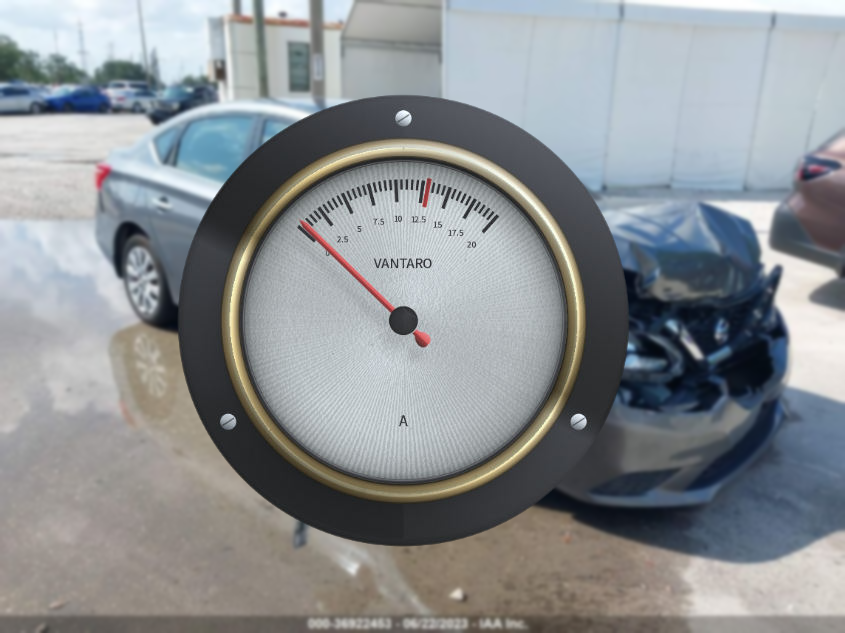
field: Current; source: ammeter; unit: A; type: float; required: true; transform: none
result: 0.5 A
